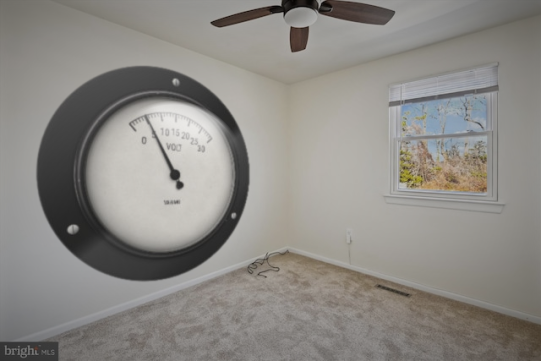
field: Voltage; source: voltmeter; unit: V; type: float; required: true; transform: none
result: 5 V
